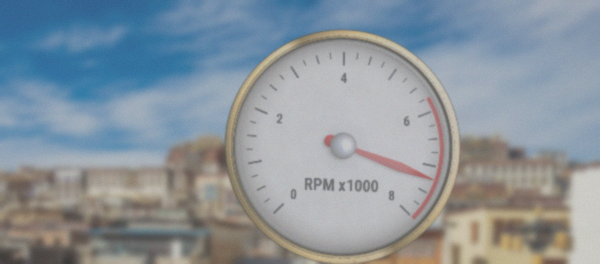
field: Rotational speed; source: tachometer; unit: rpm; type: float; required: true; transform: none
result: 7250 rpm
